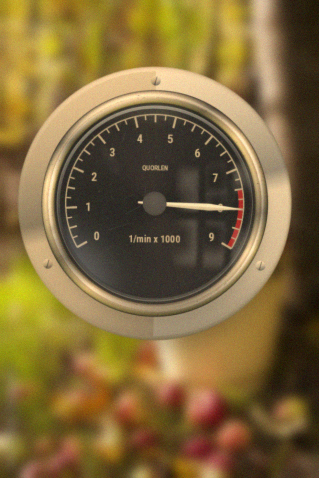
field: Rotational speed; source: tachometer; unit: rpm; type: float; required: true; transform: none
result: 8000 rpm
